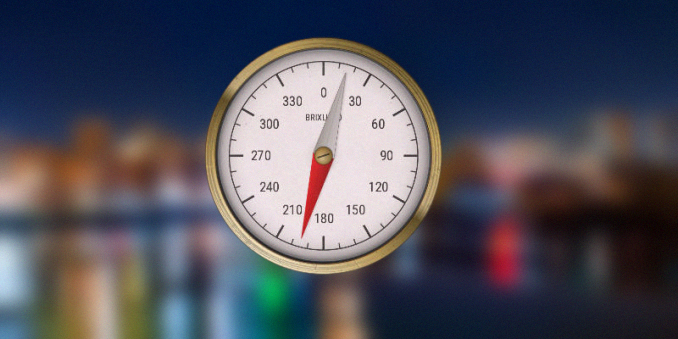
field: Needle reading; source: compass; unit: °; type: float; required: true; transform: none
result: 195 °
